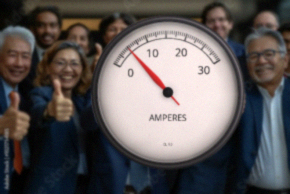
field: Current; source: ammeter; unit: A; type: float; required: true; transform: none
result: 5 A
